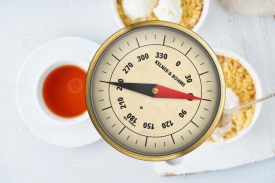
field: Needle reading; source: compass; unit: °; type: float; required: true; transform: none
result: 60 °
